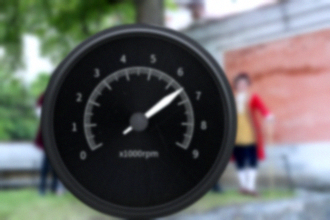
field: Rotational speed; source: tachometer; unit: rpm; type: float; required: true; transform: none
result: 6500 rpm
